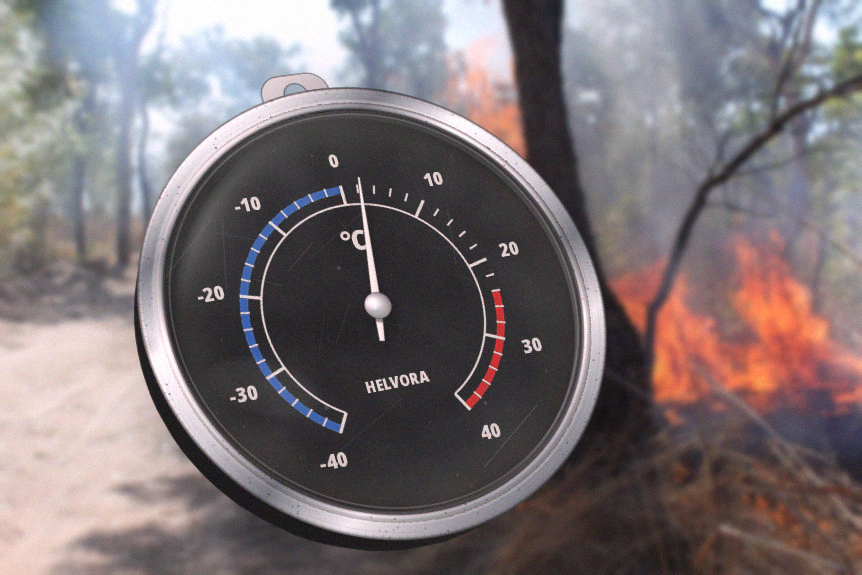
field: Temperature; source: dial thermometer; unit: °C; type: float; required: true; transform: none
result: 2 °C
